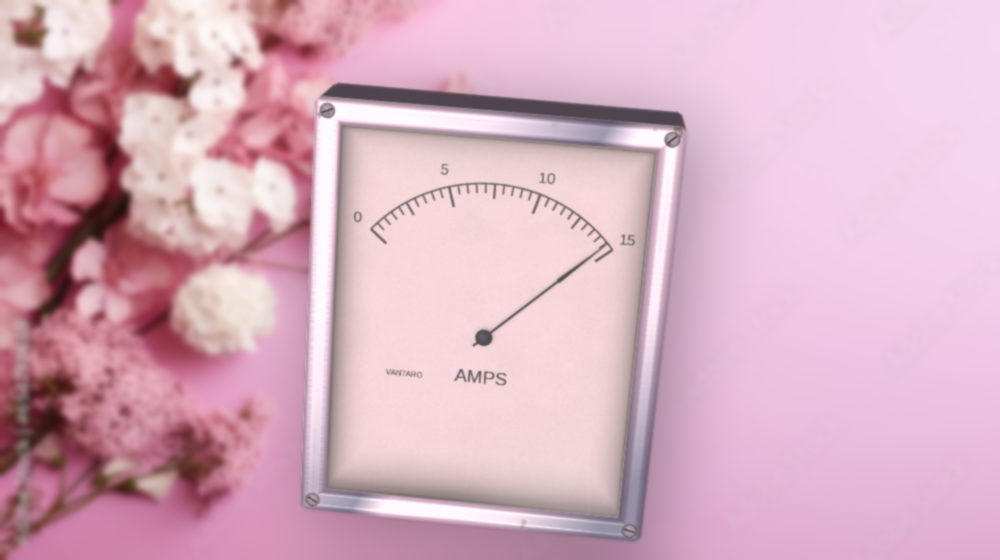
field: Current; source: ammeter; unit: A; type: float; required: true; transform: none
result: 14.5 A
